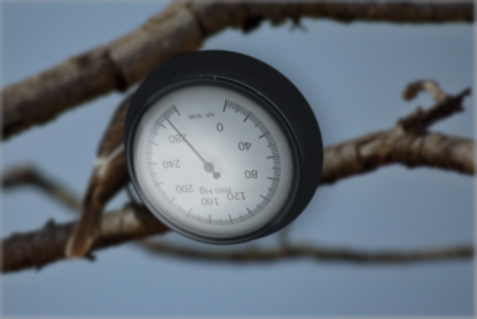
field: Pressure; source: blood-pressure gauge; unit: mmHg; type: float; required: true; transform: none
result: 290 mmHg
